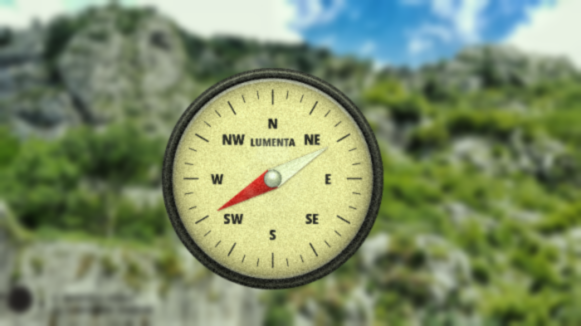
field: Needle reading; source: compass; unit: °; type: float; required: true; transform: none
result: 240 °
